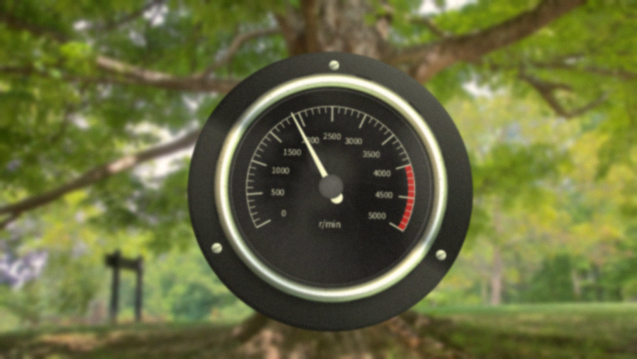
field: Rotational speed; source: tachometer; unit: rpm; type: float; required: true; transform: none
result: 1900 rpm
